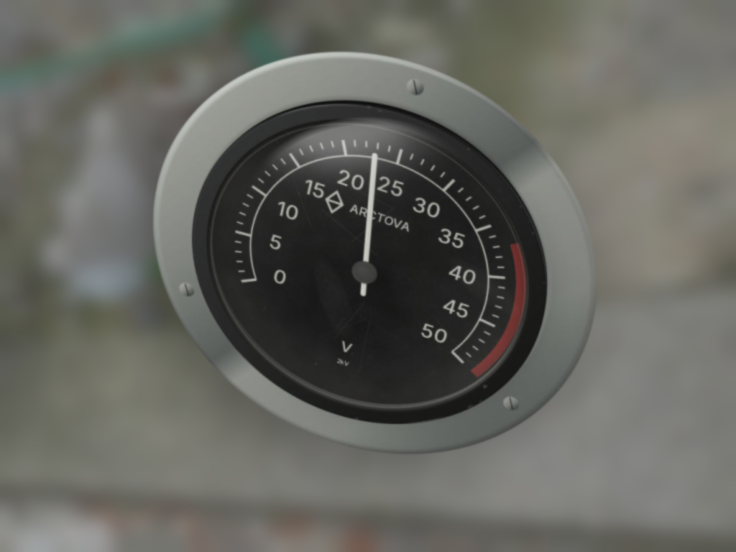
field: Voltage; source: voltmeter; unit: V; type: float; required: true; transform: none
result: 23 V
